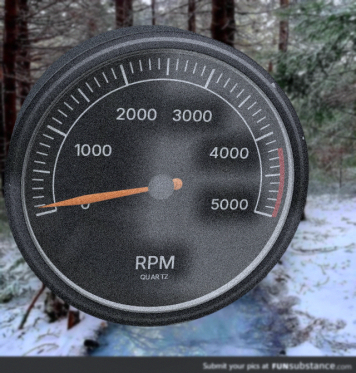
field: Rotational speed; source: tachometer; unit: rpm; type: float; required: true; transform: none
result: 100 rpm
